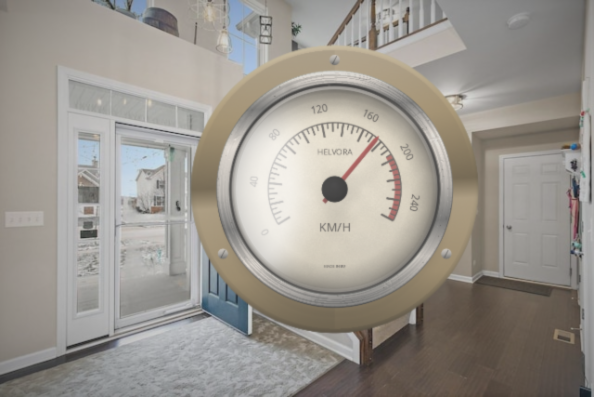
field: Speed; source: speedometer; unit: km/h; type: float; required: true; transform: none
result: 175 km/h
